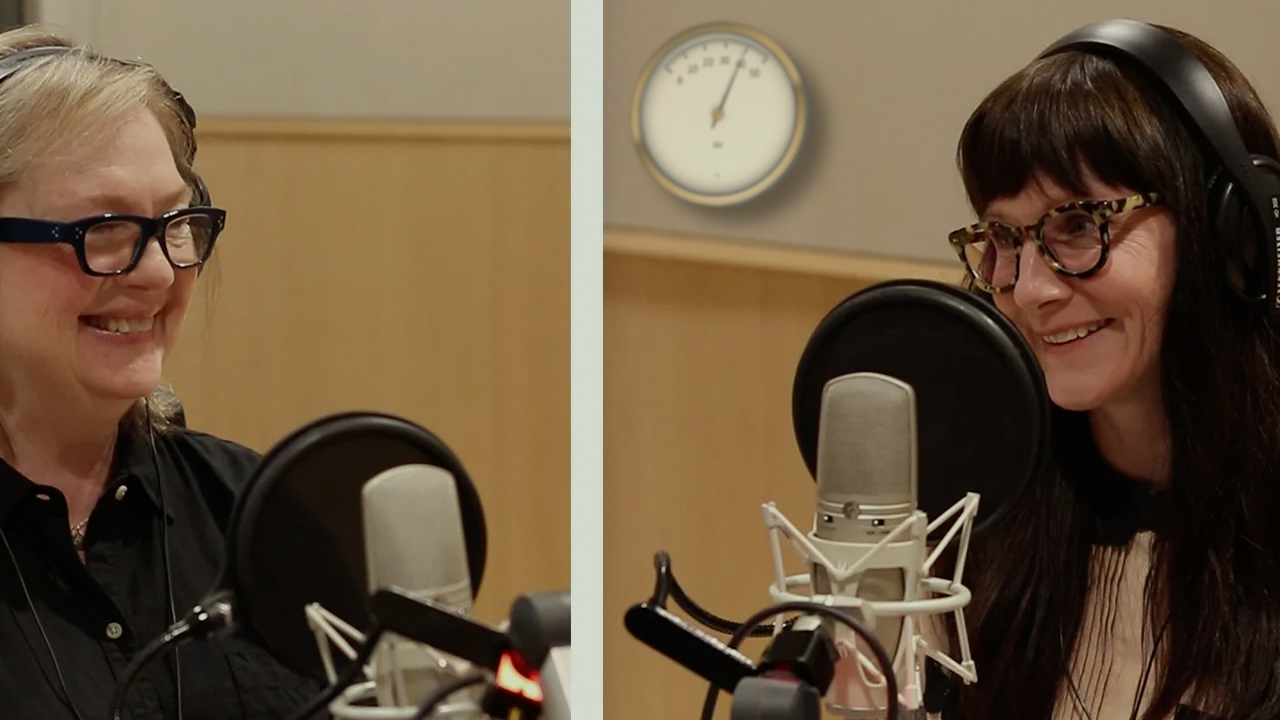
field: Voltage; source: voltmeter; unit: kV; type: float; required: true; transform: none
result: 40 kV
